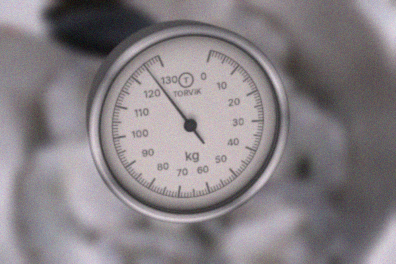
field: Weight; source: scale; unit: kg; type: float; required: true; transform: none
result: 125 kg
